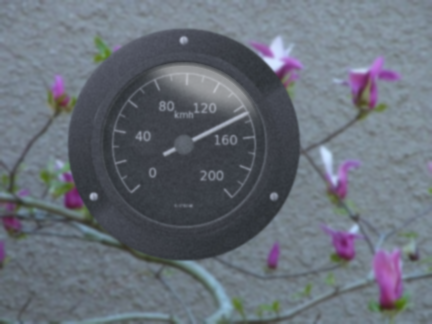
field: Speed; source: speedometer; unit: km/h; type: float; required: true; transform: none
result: 145 km/h
